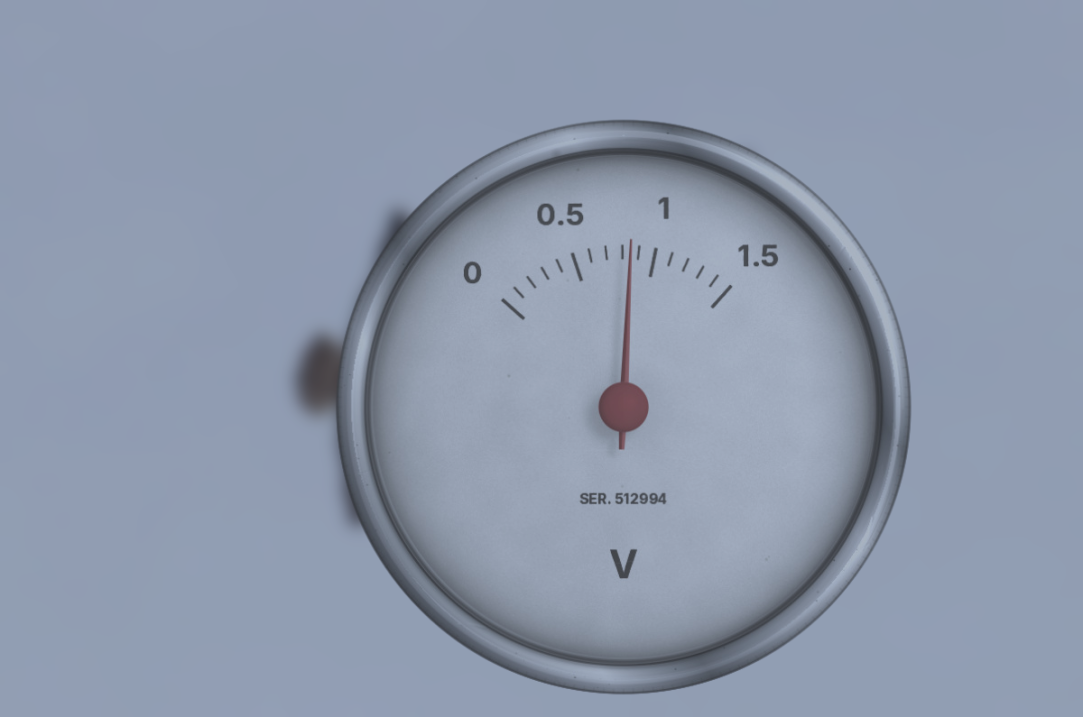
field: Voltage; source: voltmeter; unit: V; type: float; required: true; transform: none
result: 0.85 V
